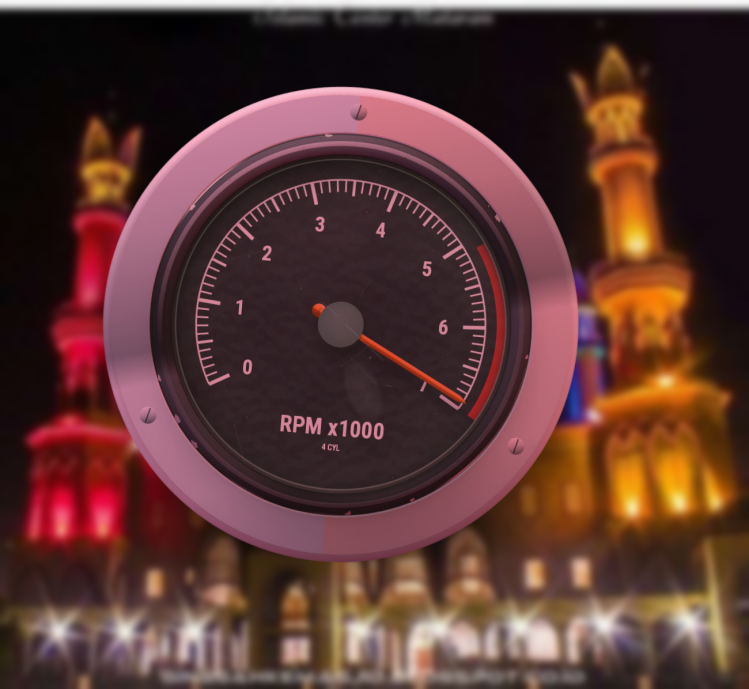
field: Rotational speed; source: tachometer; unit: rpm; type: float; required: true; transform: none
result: 6900 rpm
